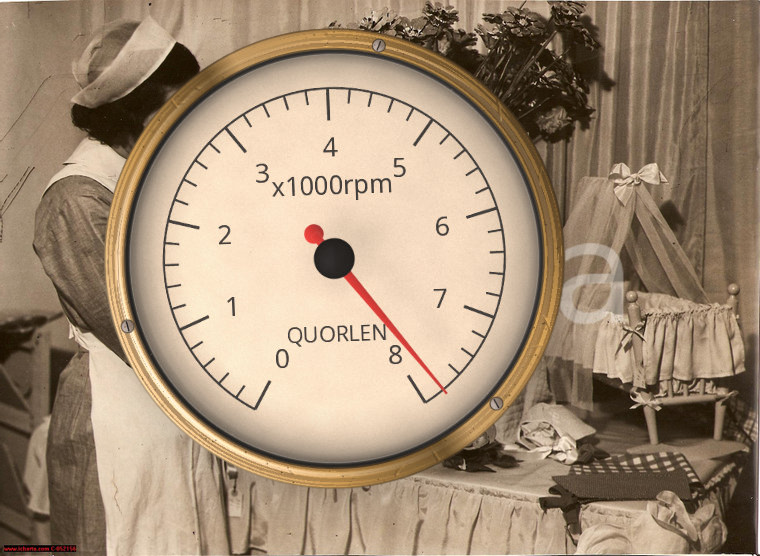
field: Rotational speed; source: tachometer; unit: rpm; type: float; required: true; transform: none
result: 7800 rpm
